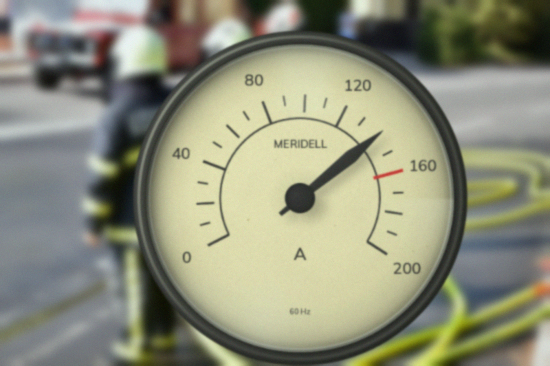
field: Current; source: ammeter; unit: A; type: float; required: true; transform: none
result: 140 A
